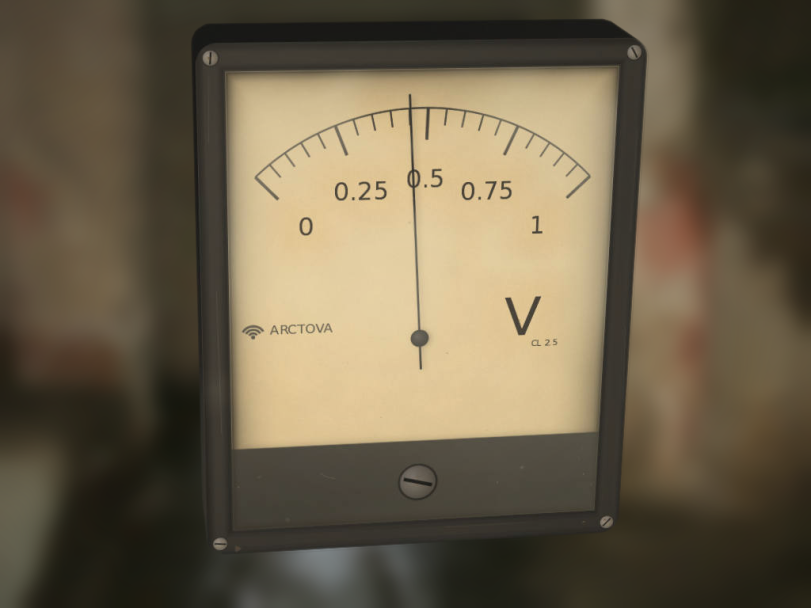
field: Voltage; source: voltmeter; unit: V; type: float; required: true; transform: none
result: 0.45 V
